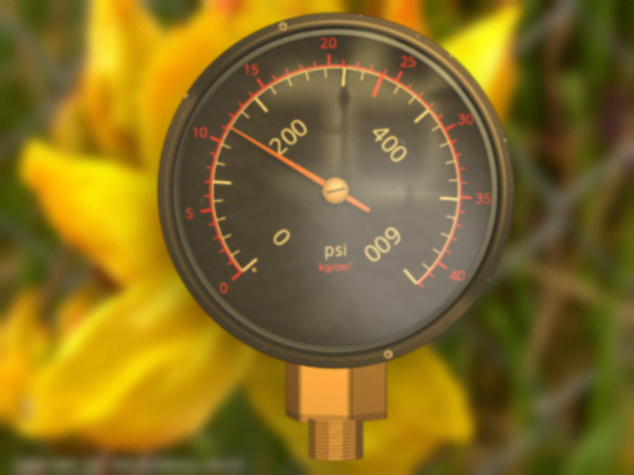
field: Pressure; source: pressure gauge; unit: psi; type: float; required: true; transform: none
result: 160 psi
